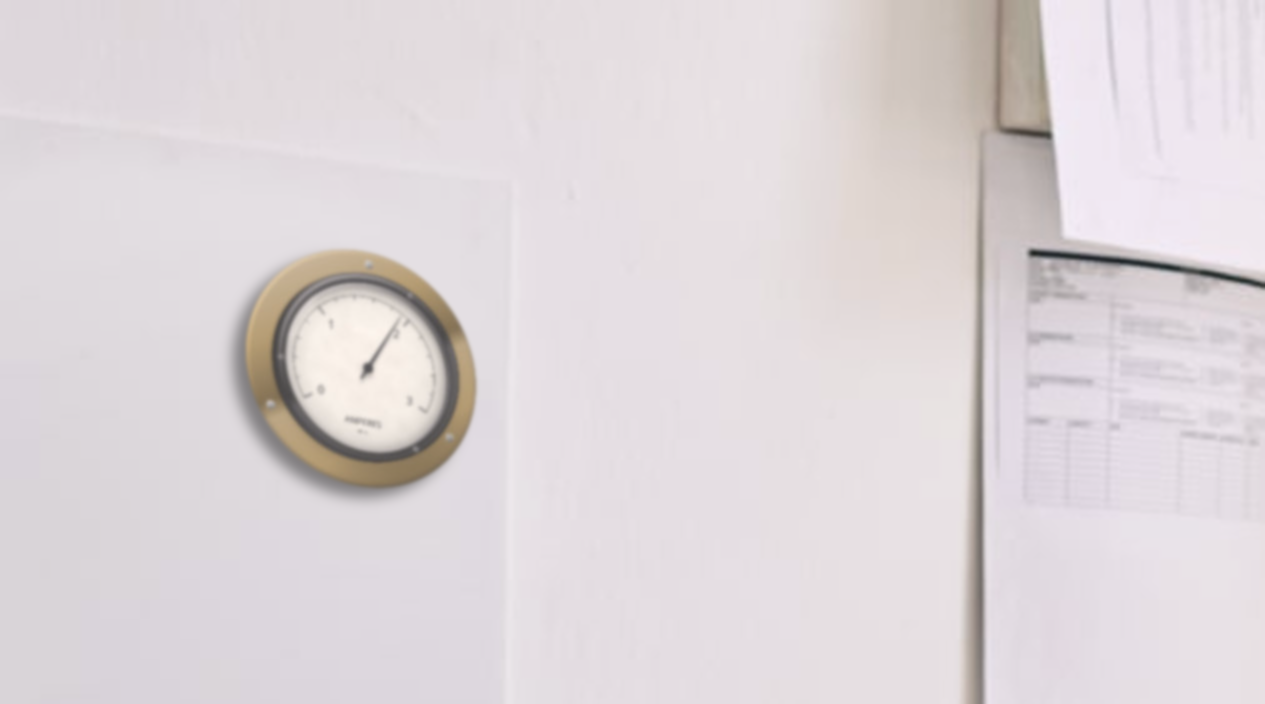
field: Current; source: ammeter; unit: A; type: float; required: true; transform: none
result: 1.9 A
